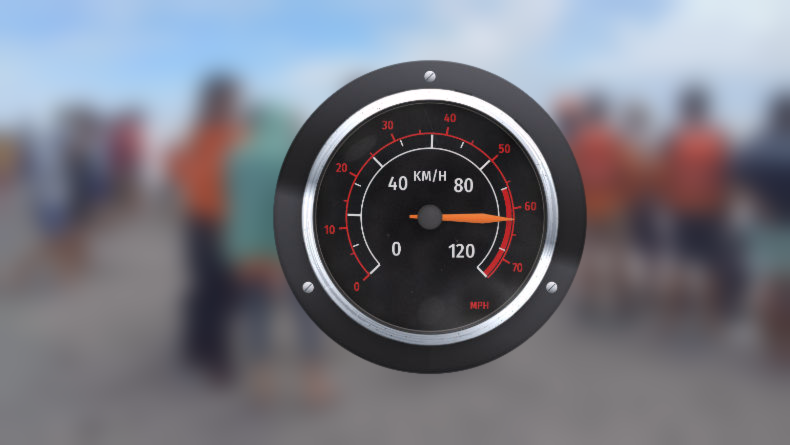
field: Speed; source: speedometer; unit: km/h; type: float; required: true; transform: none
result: 100 km/h
